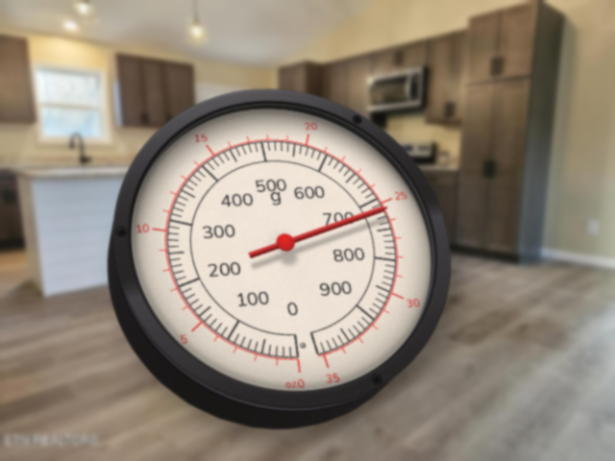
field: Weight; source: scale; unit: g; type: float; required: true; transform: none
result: 720 g
